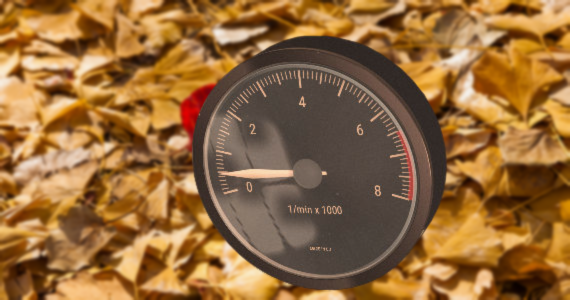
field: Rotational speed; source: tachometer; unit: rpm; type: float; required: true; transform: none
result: 500 rpm
